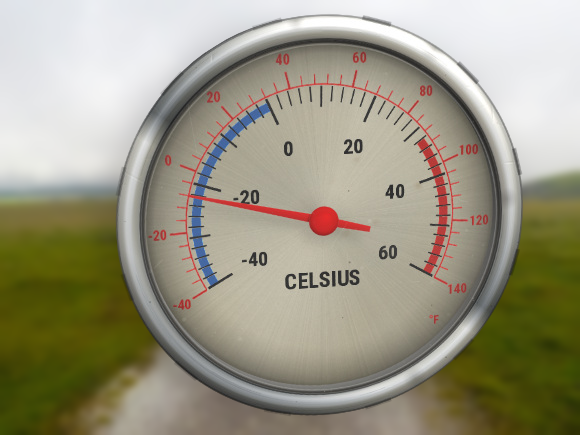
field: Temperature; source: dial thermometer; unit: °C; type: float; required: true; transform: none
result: -22 °C
